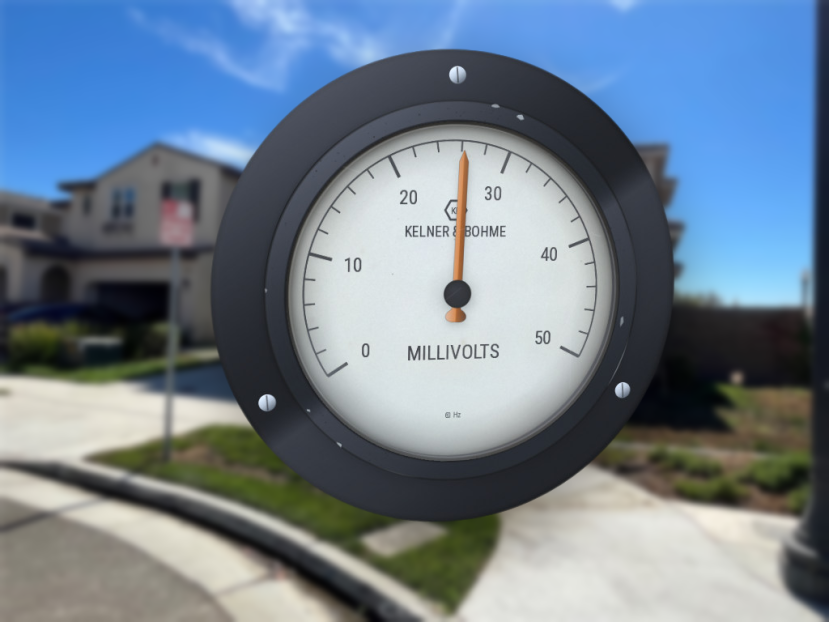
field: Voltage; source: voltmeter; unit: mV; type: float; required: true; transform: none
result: 26 mV
